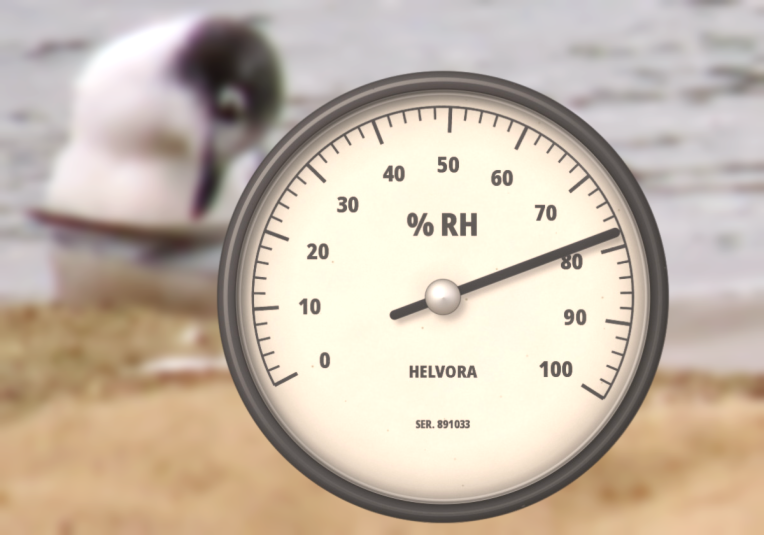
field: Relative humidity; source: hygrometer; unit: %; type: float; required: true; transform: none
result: 78 %
